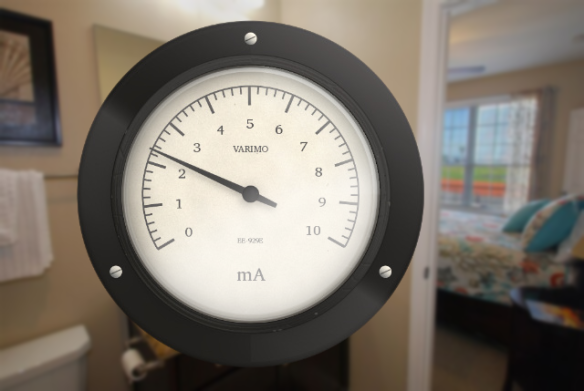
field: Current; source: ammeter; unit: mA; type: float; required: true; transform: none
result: 2.3 mA
